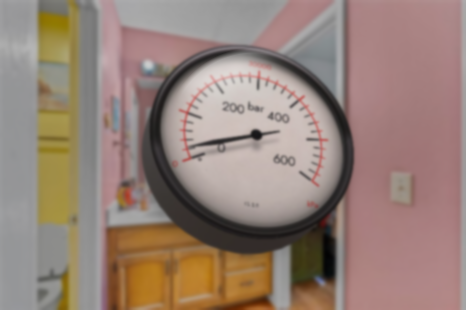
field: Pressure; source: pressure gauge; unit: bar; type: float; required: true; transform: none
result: 20 bar
